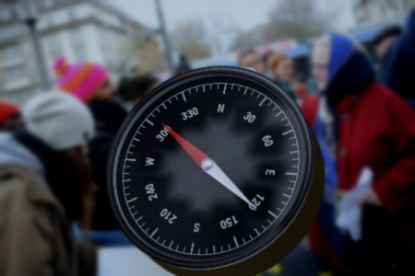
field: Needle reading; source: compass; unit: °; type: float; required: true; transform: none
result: 305 °
